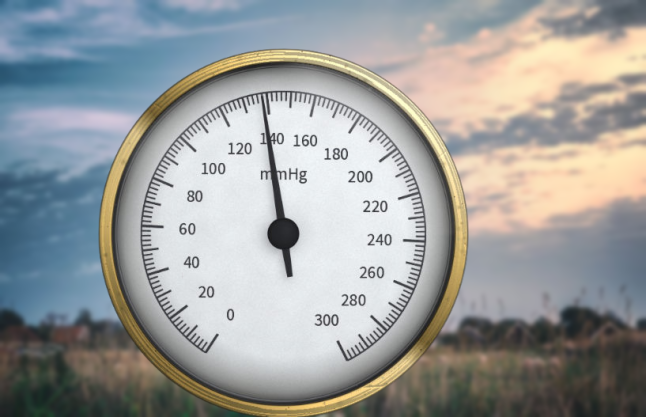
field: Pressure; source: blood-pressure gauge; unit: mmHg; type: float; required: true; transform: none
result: 138 mmHg
